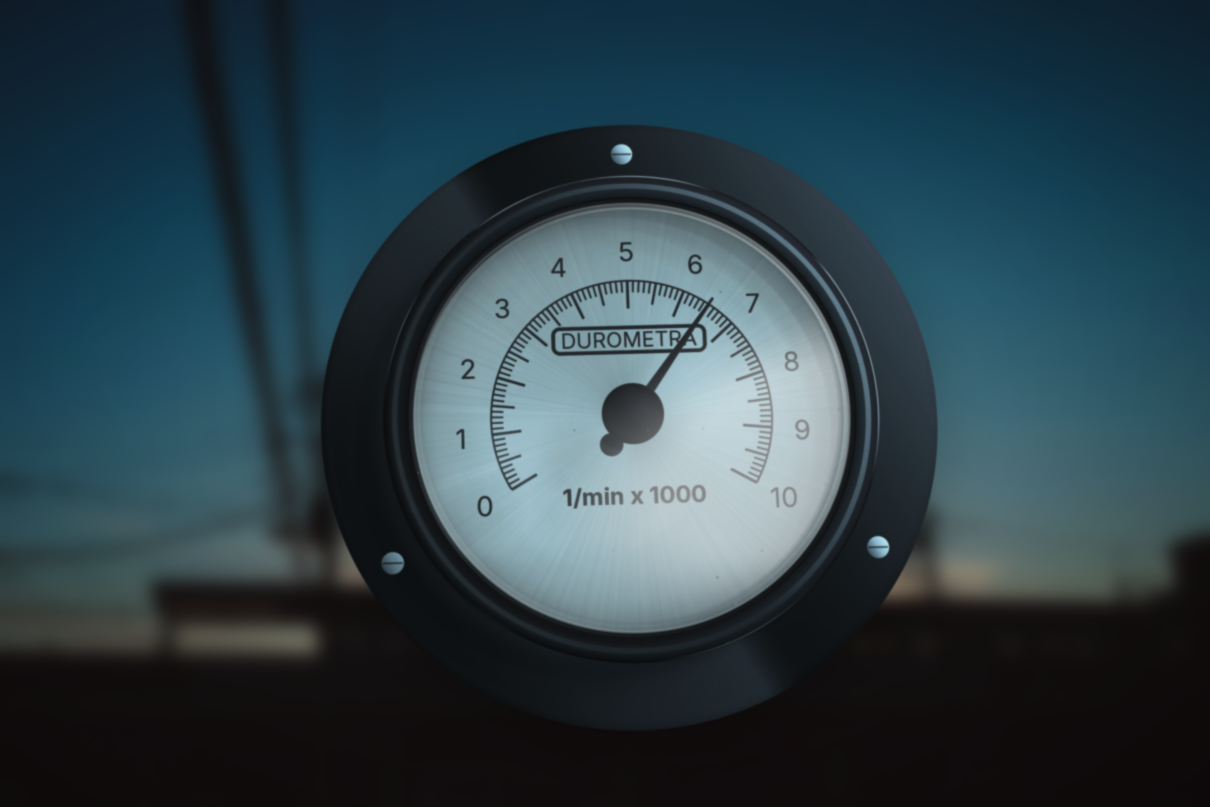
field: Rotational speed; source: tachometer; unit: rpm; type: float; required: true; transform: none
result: 6500 rpm
